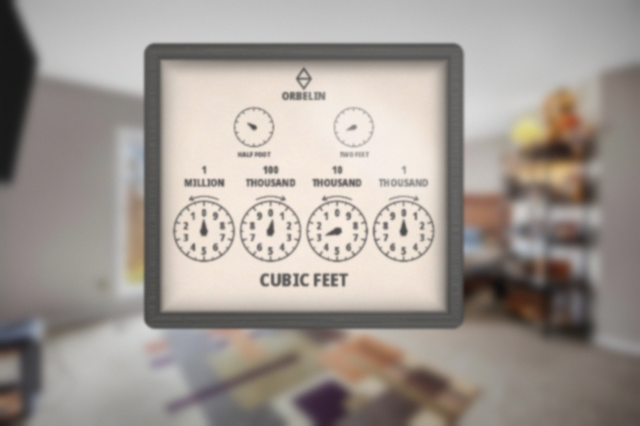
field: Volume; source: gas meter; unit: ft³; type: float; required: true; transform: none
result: 3000 ft³
